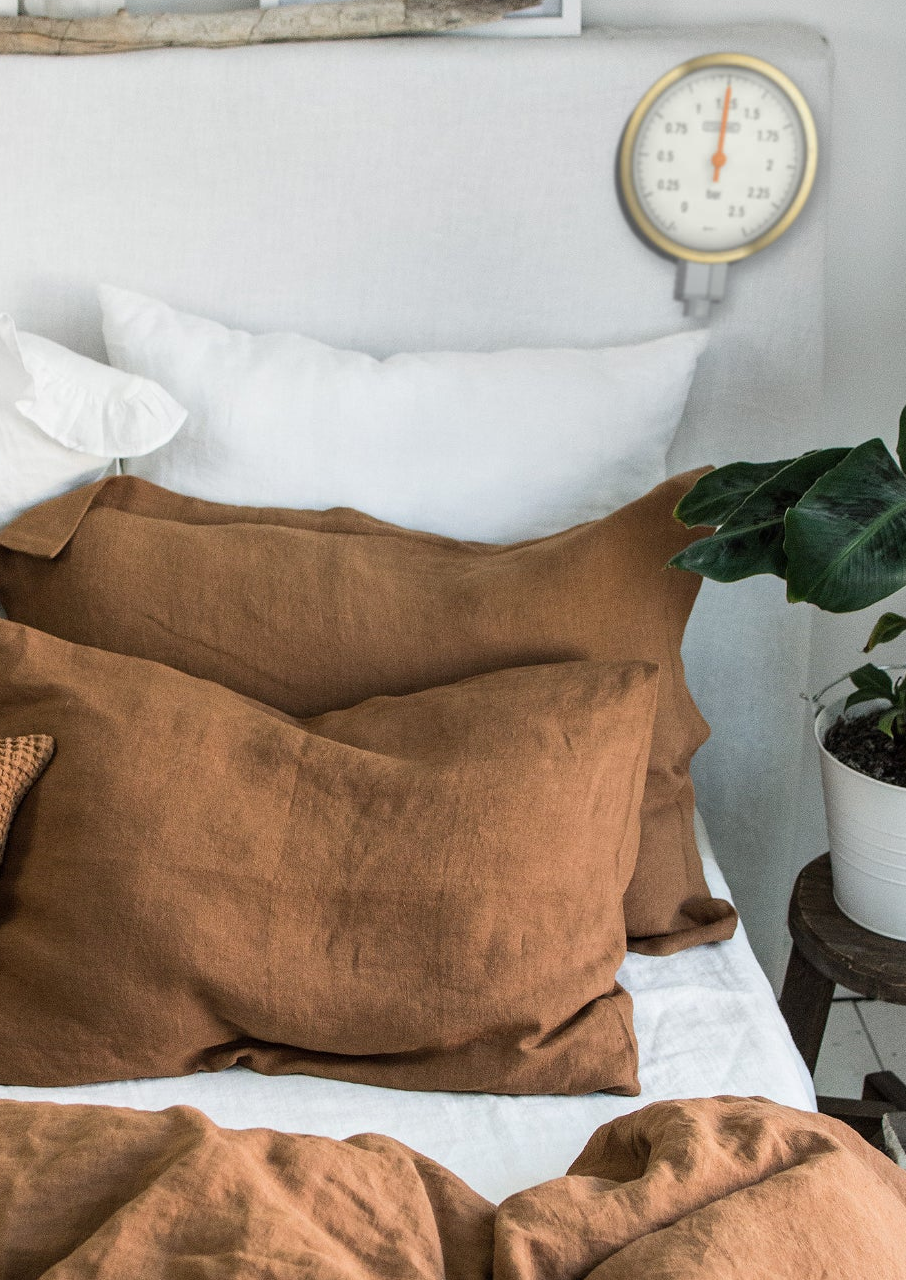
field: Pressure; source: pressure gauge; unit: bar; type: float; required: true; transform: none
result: 1.25 bar
